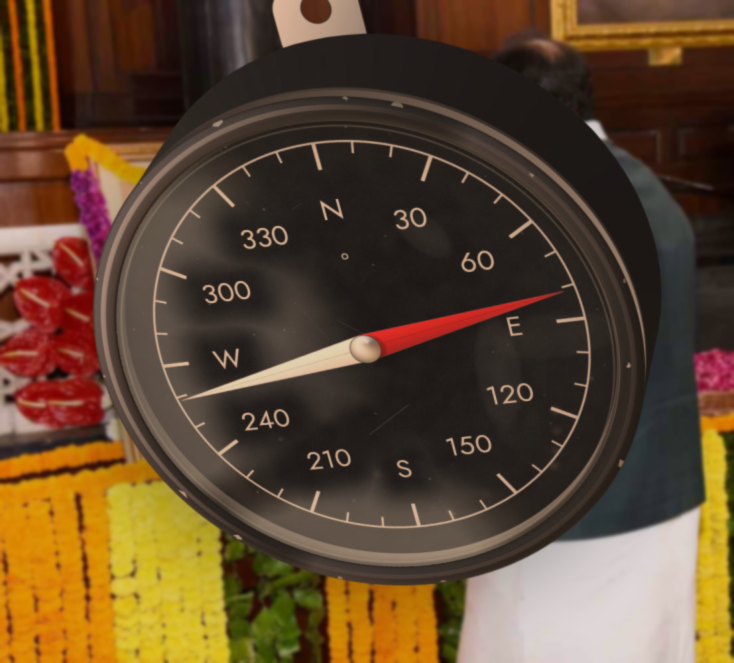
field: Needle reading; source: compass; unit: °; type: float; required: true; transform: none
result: 80 °
